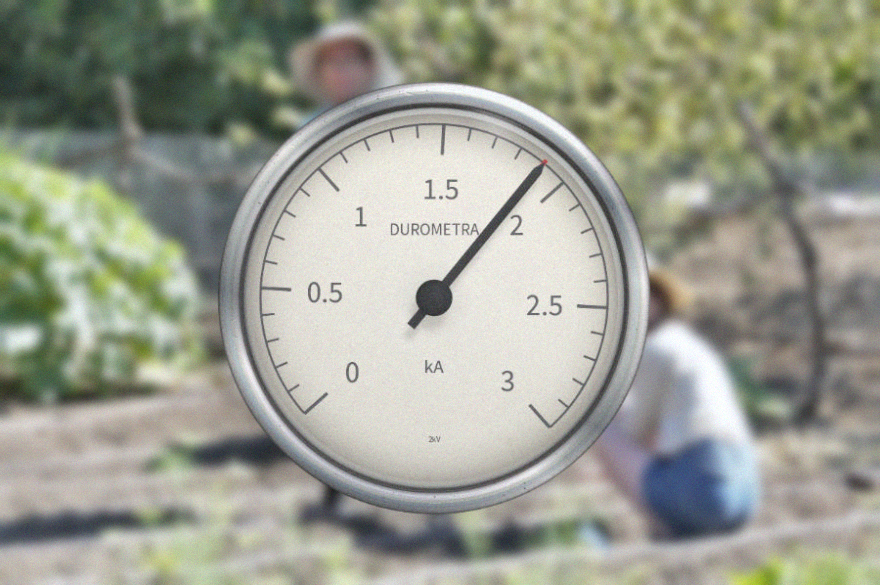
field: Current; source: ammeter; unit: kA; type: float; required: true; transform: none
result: 1.9 kA
